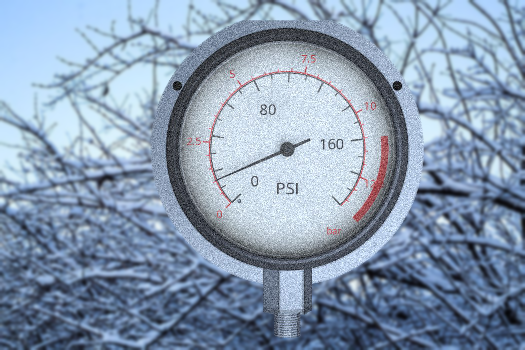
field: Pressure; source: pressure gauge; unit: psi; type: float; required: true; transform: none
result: 15 psi
